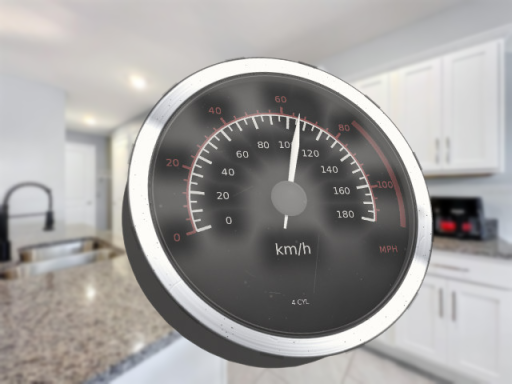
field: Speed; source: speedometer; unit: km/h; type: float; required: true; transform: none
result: 105 km/h
